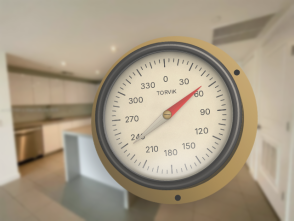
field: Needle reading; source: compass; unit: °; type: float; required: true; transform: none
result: 55 °
